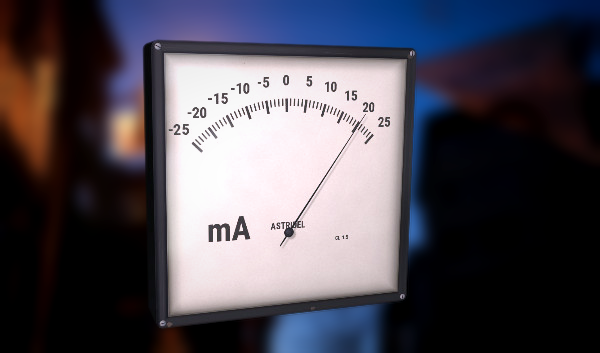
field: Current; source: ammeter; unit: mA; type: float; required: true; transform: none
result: 20 mA
